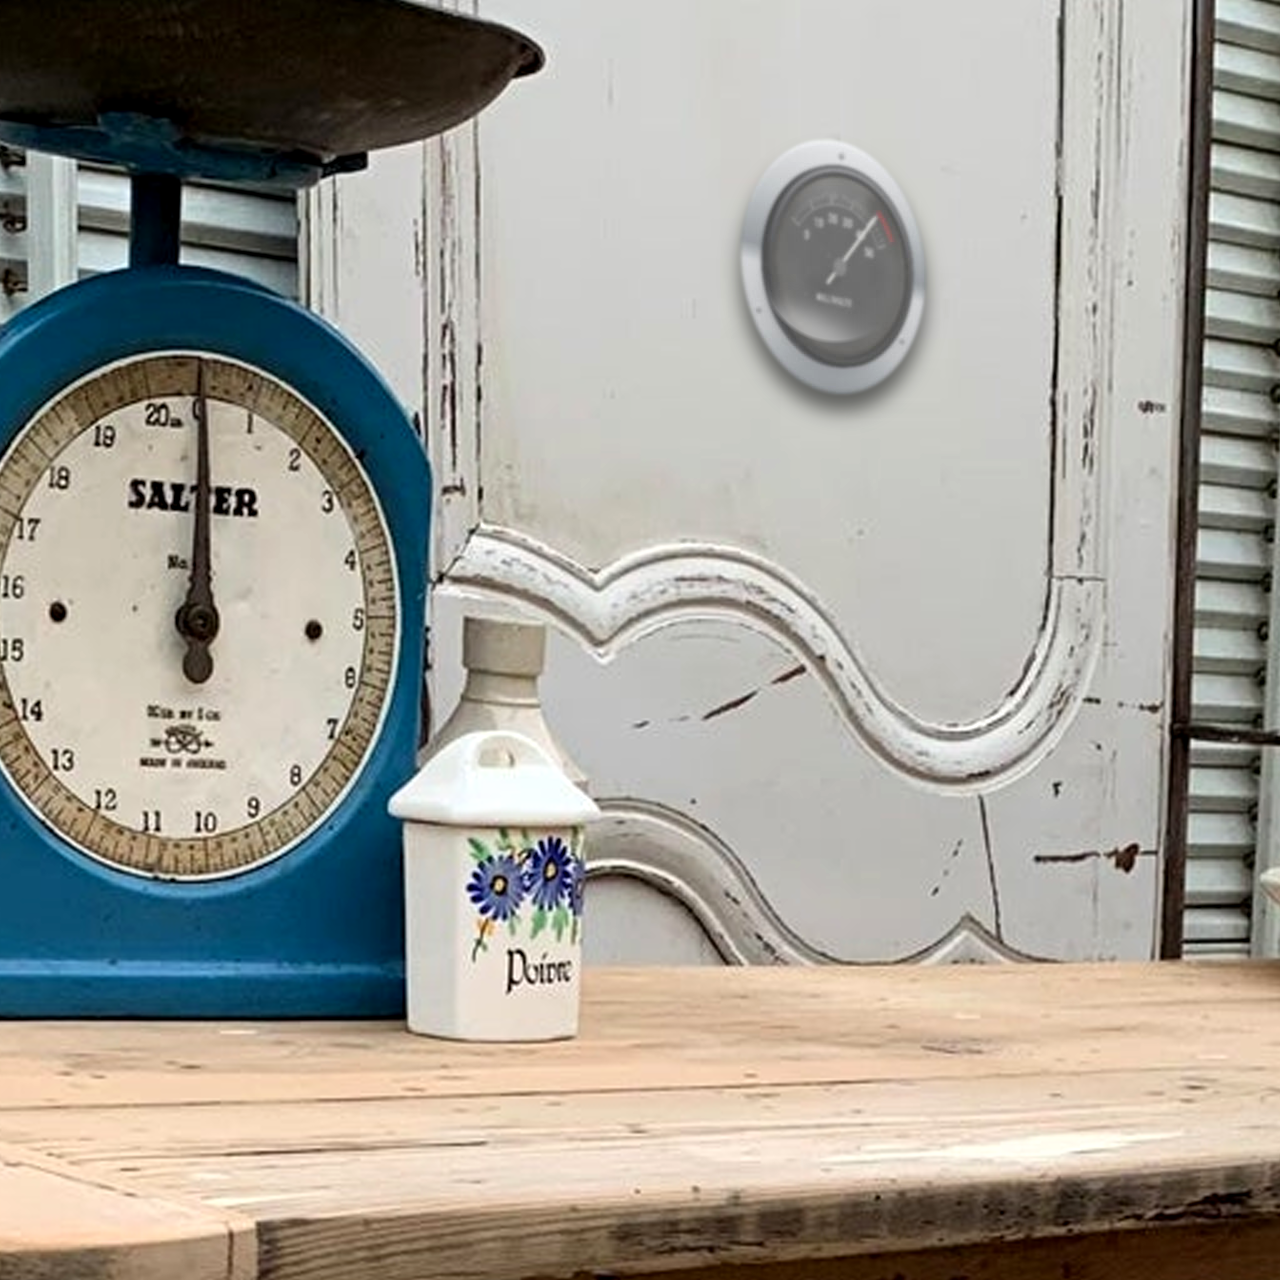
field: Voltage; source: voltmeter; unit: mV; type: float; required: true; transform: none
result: 40 mV
